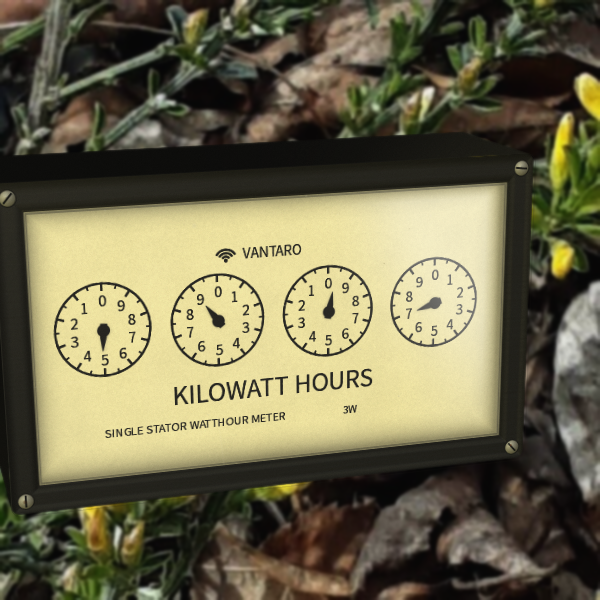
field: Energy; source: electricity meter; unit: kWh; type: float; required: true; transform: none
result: 4897 kWh
